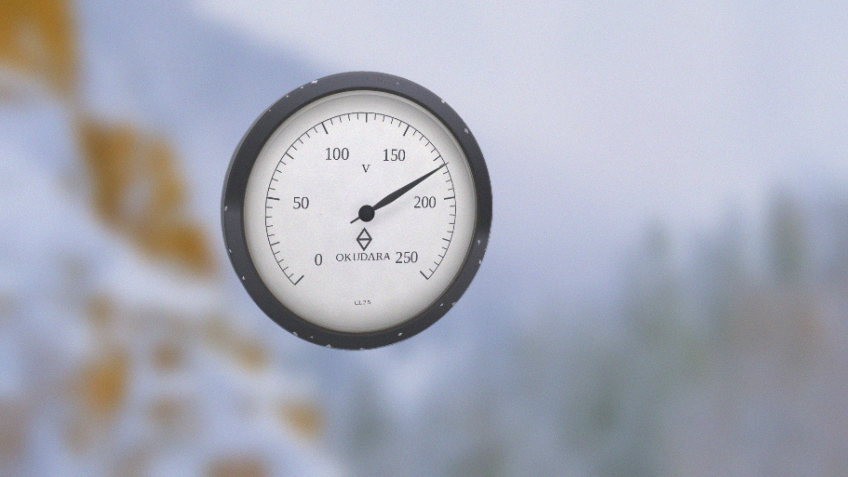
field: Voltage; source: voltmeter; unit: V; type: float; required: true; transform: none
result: 180 V
